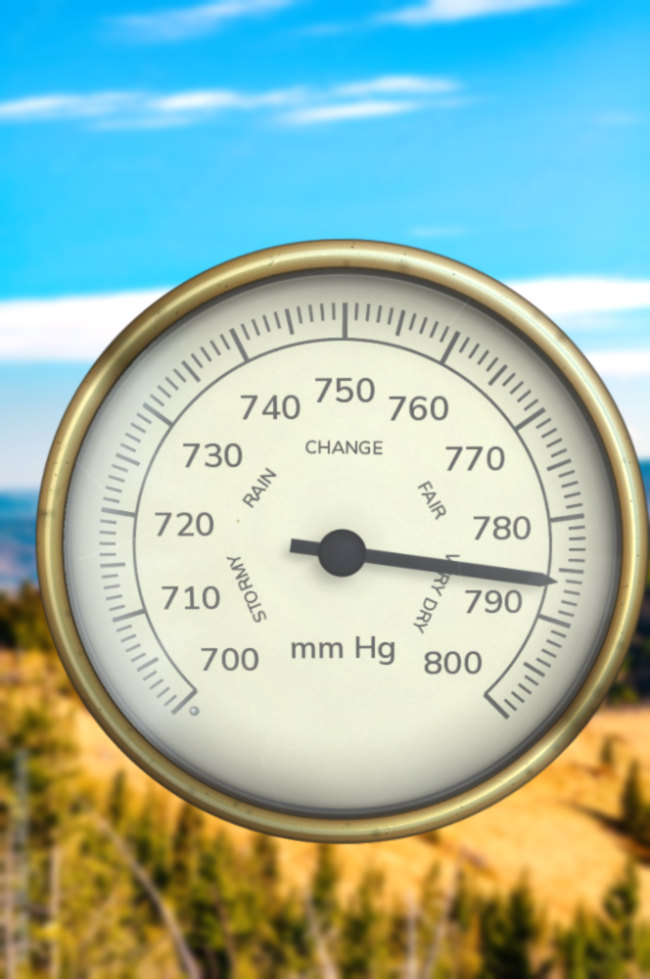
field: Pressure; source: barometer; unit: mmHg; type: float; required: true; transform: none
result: 786 mmHg
